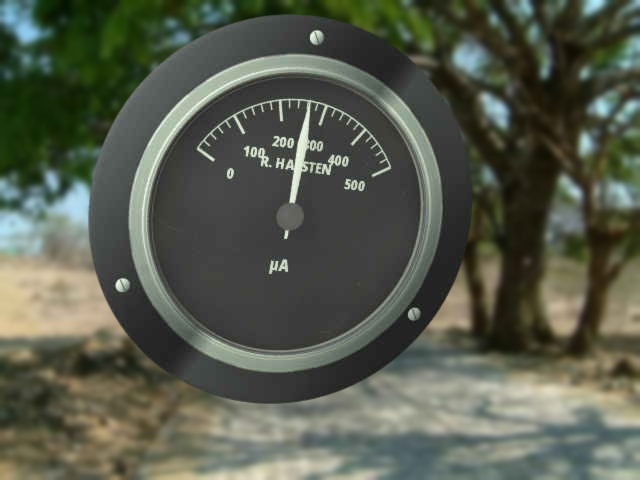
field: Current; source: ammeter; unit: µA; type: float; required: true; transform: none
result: 260 µA
